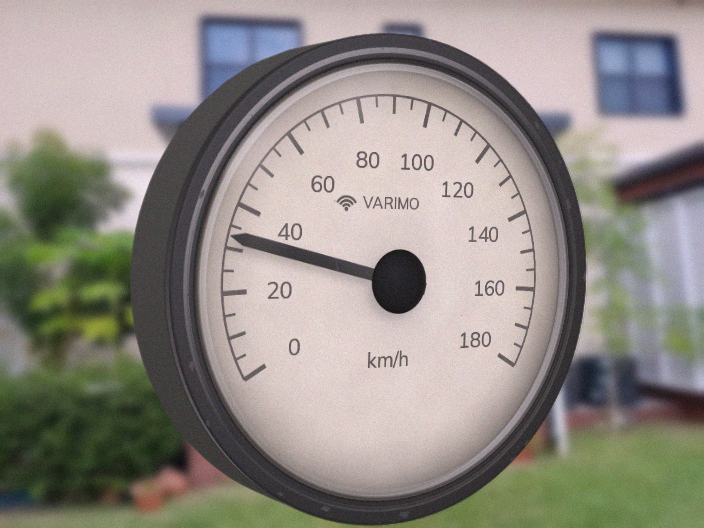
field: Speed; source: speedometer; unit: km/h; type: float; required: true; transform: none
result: 32.5 km/h
